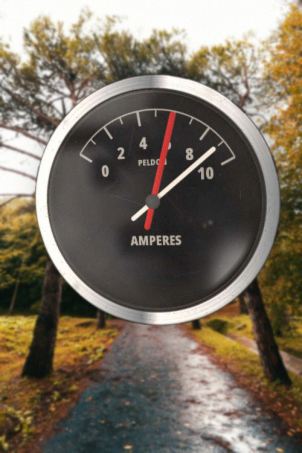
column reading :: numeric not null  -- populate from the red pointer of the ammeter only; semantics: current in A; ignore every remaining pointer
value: 6 A
